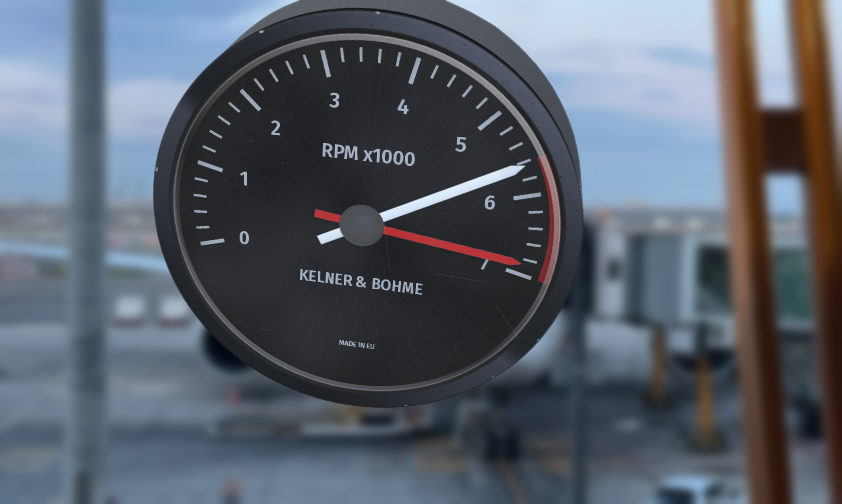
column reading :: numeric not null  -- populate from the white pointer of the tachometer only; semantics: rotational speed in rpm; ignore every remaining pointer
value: 5600 rpm
